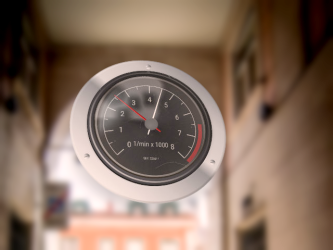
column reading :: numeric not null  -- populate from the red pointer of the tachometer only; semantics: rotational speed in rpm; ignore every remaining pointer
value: 2500 rpm
